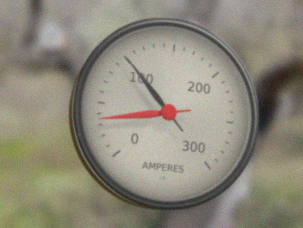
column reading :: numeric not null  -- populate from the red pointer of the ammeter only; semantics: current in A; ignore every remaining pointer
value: 35 A
